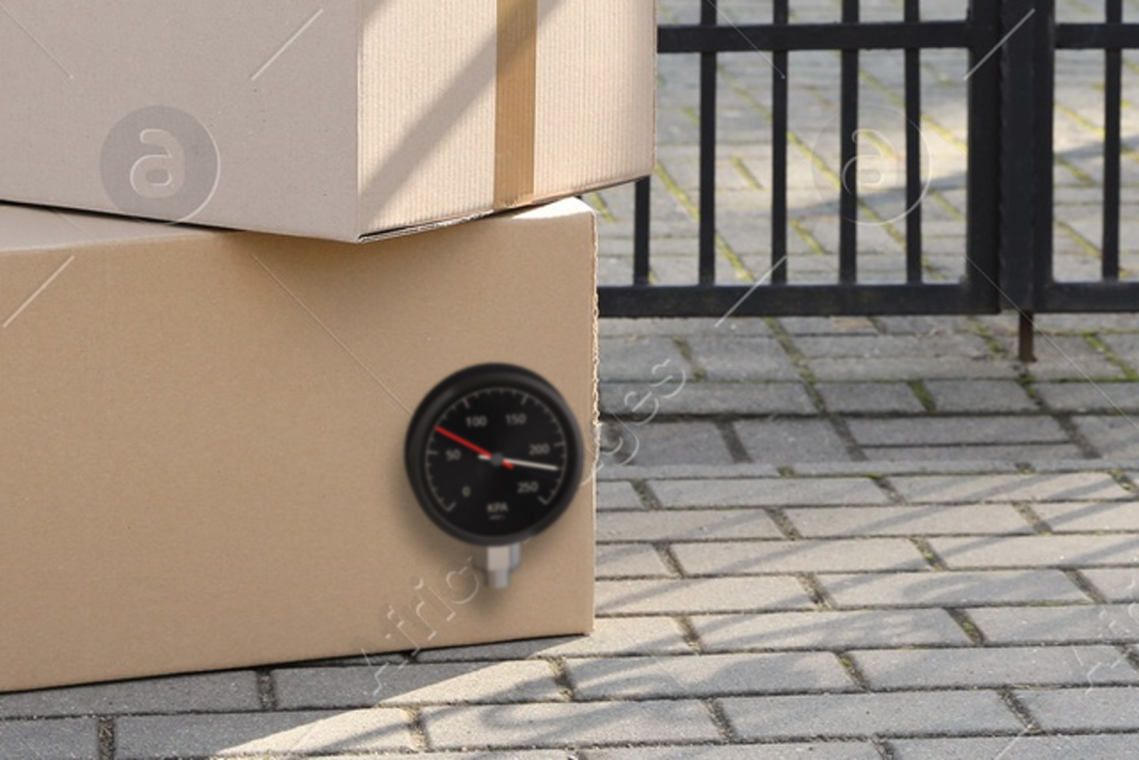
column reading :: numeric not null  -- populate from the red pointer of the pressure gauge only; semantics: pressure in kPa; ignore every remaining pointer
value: 70 kPa
